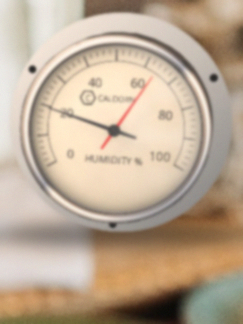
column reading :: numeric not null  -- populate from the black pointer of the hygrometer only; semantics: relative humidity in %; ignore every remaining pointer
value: 20 %
